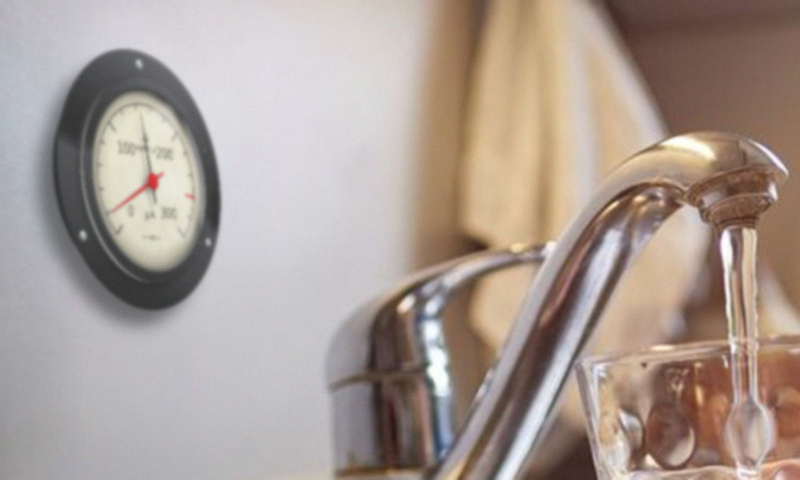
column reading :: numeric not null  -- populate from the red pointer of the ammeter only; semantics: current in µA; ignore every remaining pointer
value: 20 µA
